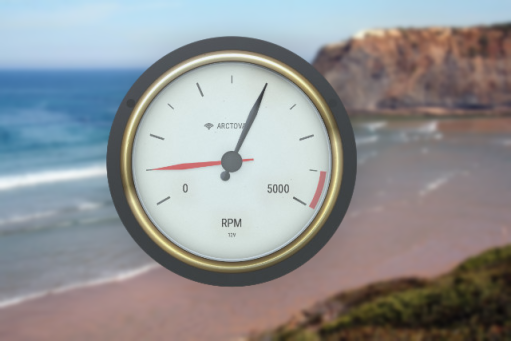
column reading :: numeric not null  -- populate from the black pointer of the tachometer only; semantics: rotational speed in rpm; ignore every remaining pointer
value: 3000 rpm
